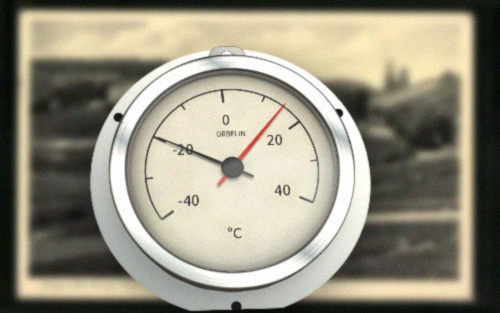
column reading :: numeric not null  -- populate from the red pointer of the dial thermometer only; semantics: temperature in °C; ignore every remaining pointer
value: 15 °C
